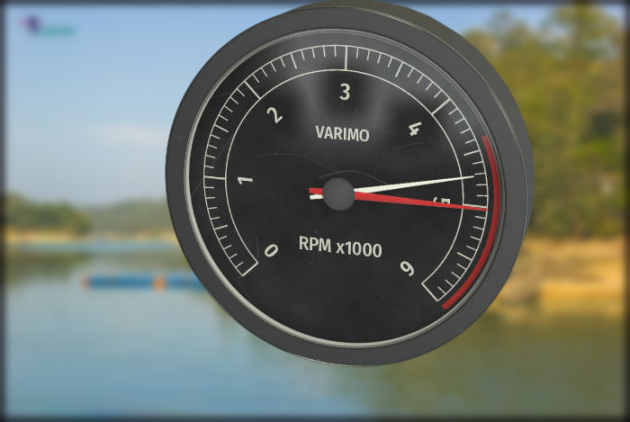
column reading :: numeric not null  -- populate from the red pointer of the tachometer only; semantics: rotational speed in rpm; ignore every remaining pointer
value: 5000 rpm
